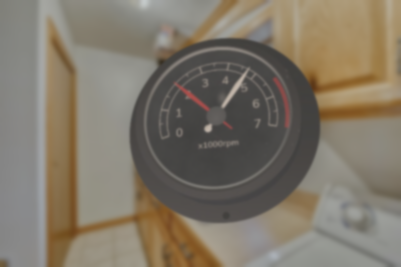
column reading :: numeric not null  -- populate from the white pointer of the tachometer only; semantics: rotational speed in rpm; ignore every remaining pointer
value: 4750 rpm
